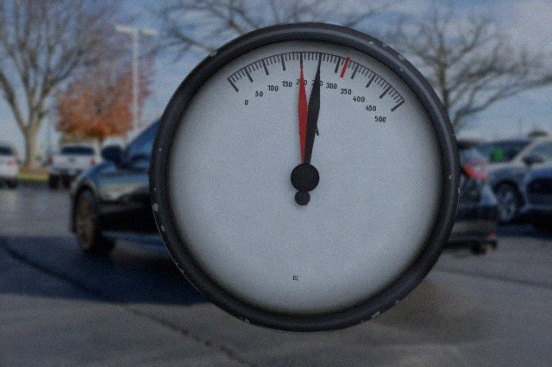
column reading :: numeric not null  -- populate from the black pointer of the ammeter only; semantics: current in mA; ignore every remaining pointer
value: 250 mA
